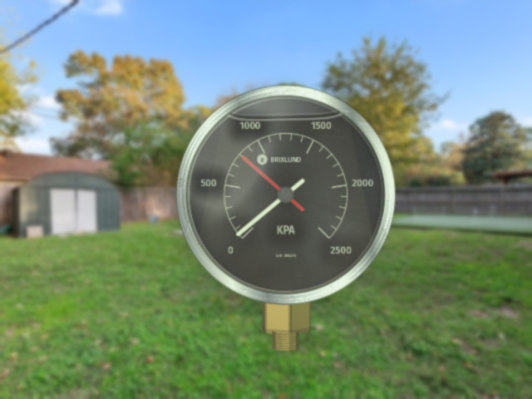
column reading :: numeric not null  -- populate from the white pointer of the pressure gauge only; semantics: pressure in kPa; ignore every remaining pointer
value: 50 kPa
